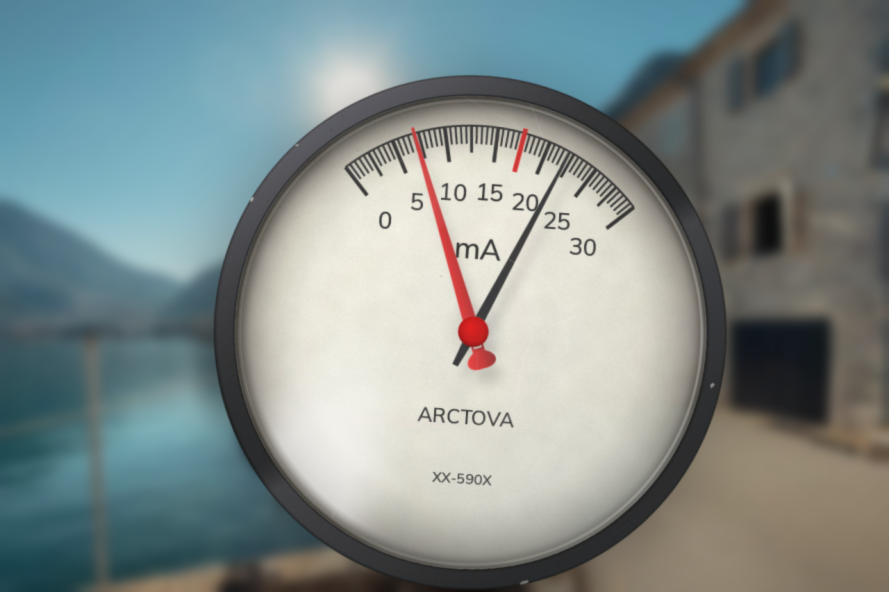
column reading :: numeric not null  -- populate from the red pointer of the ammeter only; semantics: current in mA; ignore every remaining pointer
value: 7 mA
